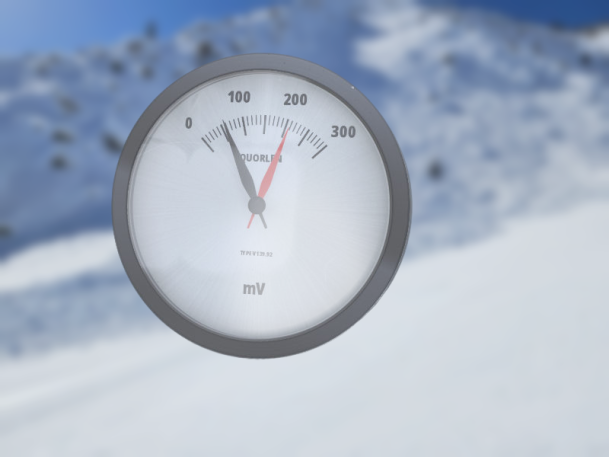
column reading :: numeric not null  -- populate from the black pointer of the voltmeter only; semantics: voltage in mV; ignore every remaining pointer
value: 60 mV
